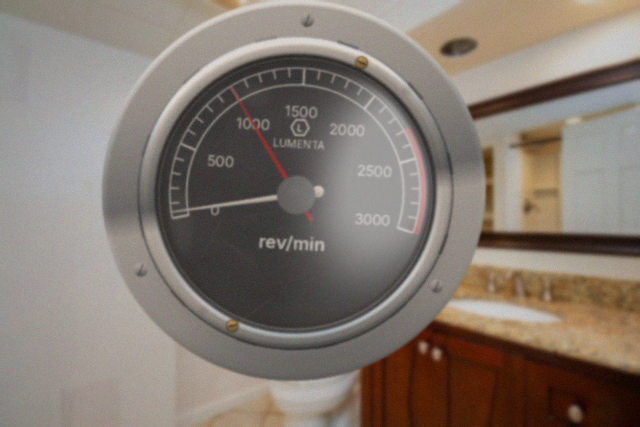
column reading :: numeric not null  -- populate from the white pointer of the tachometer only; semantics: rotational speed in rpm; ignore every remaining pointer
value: 50 rpm
